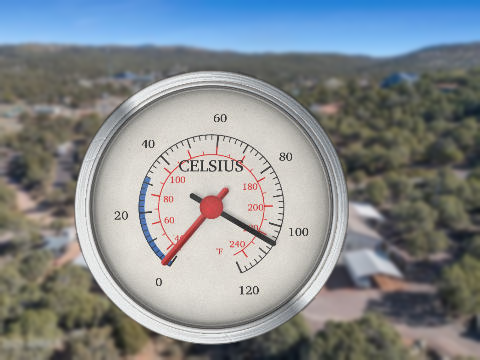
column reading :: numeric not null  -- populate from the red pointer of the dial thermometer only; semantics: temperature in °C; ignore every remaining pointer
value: 2 °C
